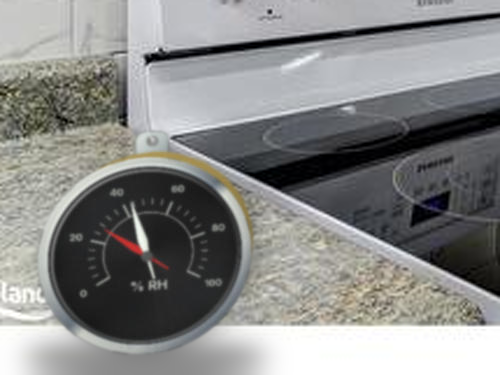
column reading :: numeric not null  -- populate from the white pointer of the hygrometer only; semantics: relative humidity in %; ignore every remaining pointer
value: 44 %
